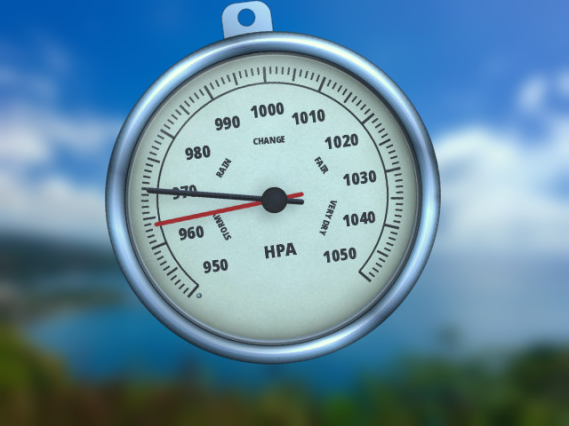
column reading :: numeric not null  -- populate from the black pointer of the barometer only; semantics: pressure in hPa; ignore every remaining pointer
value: 970 hPa
